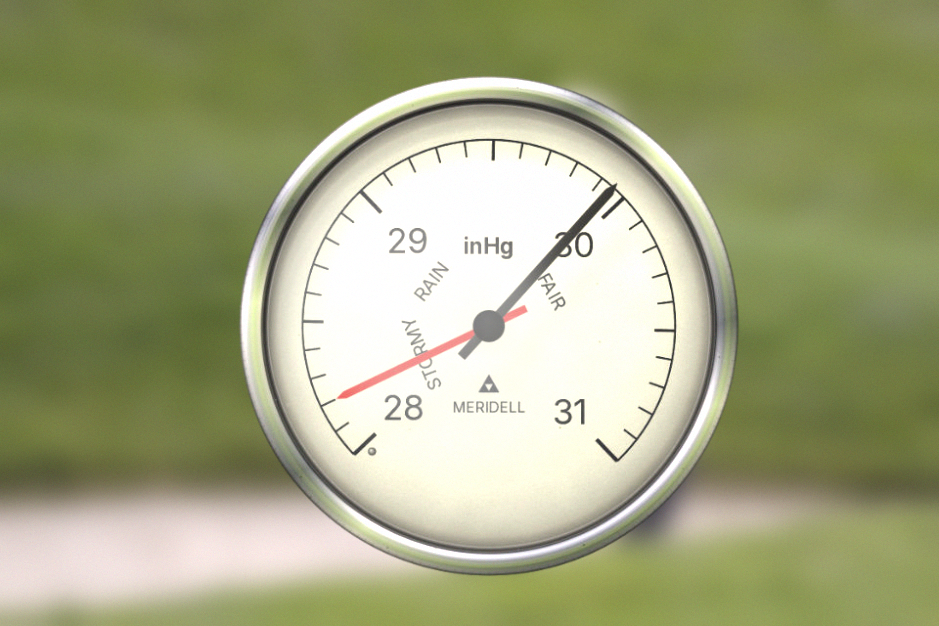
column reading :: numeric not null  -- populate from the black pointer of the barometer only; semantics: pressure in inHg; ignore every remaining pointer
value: 29.95 inHg
